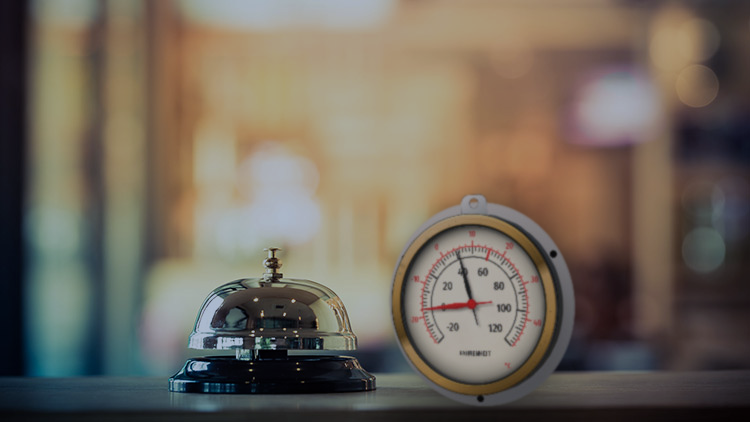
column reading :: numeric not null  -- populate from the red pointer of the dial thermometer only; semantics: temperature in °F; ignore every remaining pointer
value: 0 °F
